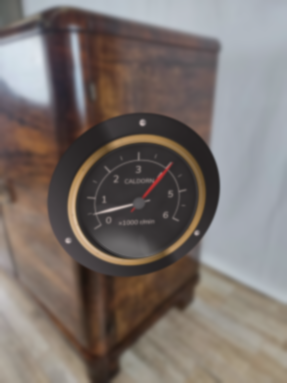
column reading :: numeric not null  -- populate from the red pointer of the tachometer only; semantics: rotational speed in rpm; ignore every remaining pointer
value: 4000 rpm
